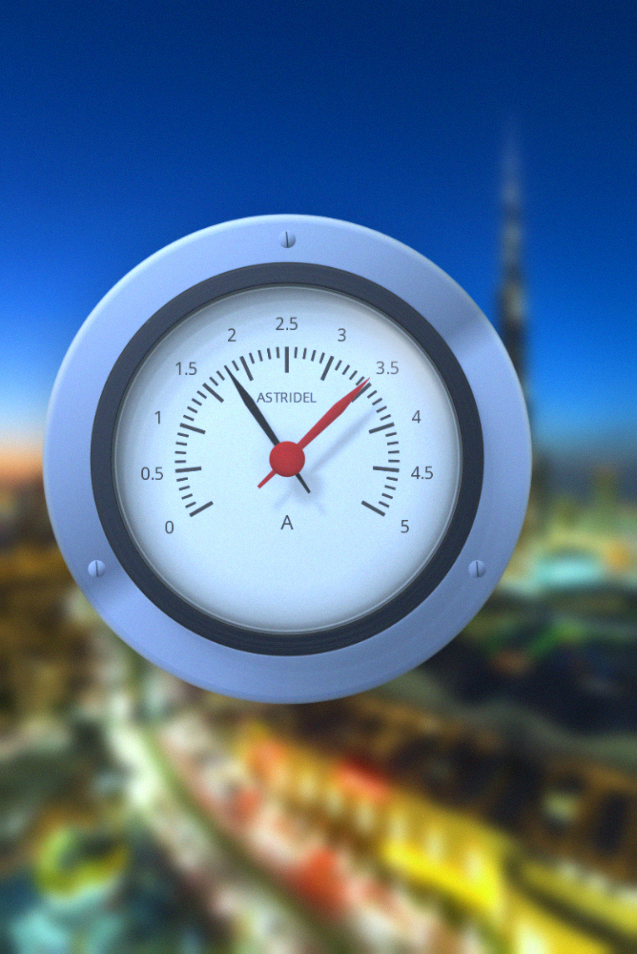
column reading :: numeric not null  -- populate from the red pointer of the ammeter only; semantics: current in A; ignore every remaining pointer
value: 3.45 A
